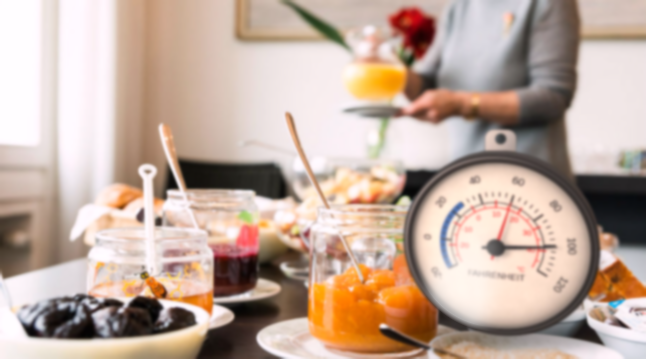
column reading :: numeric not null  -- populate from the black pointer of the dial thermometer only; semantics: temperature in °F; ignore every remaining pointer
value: 100 °F
